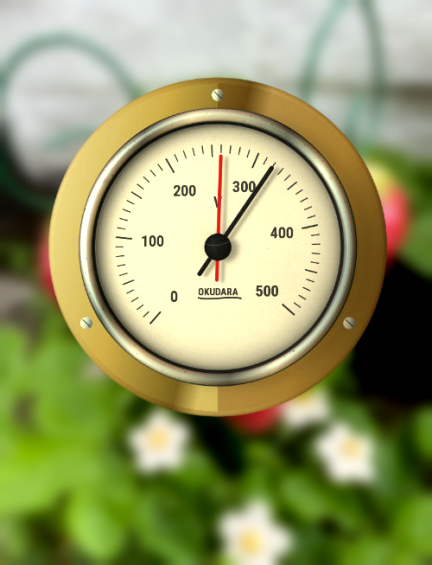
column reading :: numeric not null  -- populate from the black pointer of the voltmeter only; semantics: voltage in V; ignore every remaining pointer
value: 320 V
